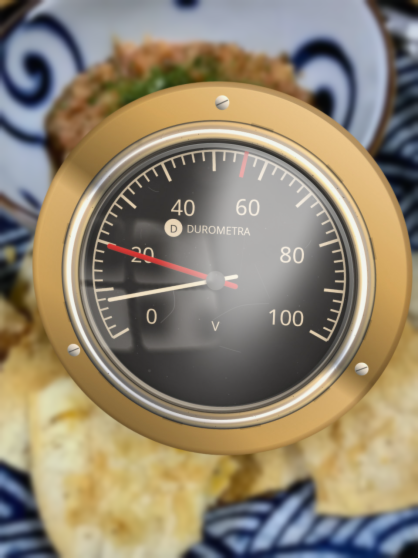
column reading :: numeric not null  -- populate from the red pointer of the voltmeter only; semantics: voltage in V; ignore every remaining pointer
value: 20 V
